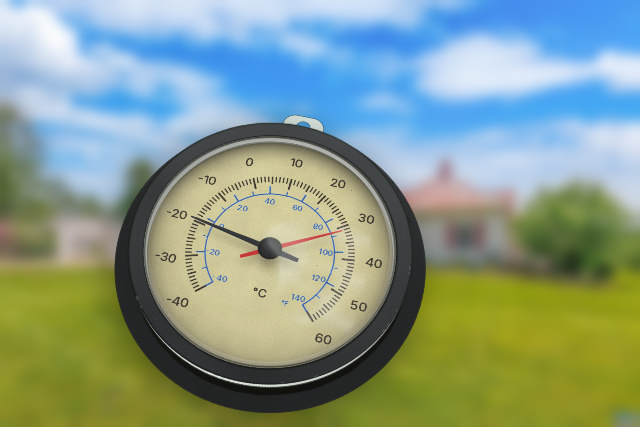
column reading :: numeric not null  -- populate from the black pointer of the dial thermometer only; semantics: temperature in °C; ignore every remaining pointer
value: -20 °C
